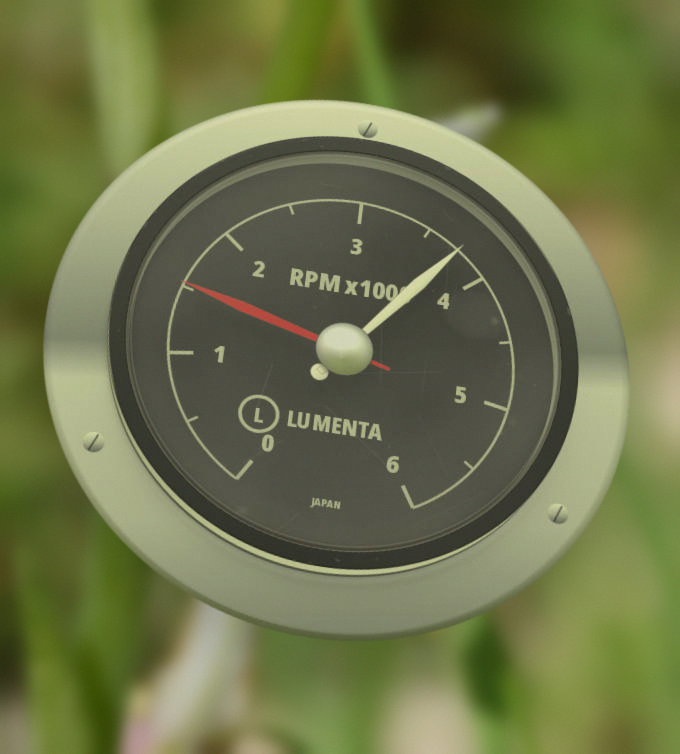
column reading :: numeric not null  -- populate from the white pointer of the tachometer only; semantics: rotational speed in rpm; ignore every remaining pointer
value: 3750 rpm
